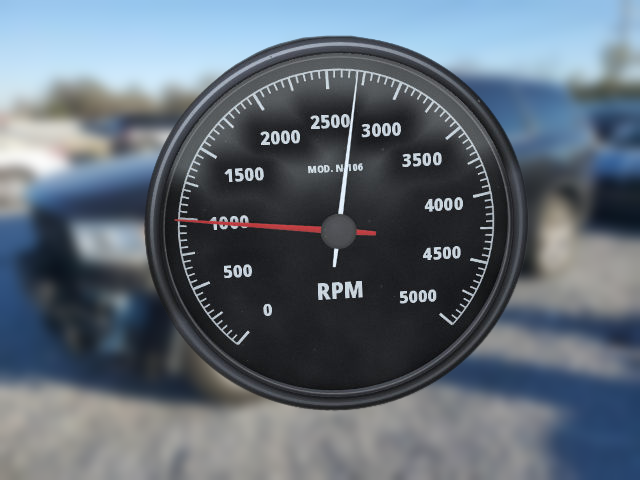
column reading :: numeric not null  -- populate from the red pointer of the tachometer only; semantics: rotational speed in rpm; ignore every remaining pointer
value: 1000 rpm
